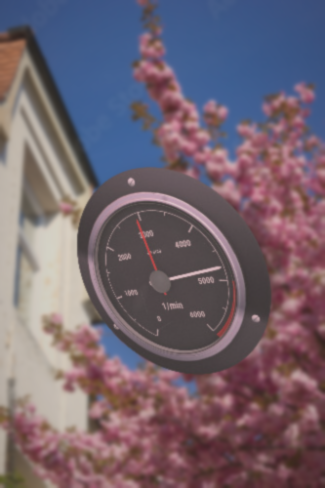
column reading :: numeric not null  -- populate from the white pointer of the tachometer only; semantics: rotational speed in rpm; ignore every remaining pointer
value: 4750 rpm
